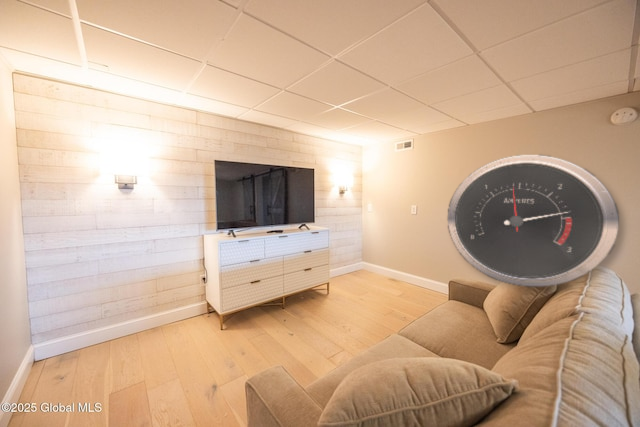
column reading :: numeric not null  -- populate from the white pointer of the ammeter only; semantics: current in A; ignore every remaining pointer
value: 2.4 A
